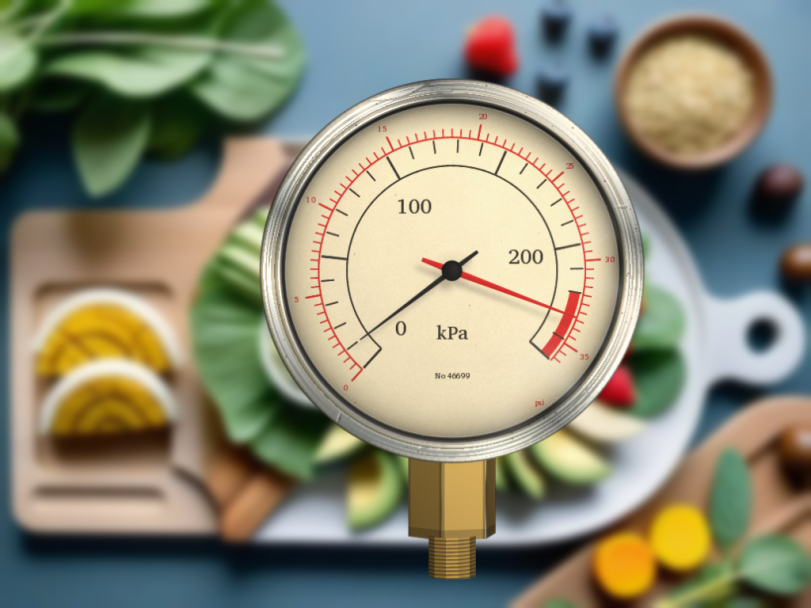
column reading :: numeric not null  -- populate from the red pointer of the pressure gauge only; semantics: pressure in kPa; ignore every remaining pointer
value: 230 kPa
